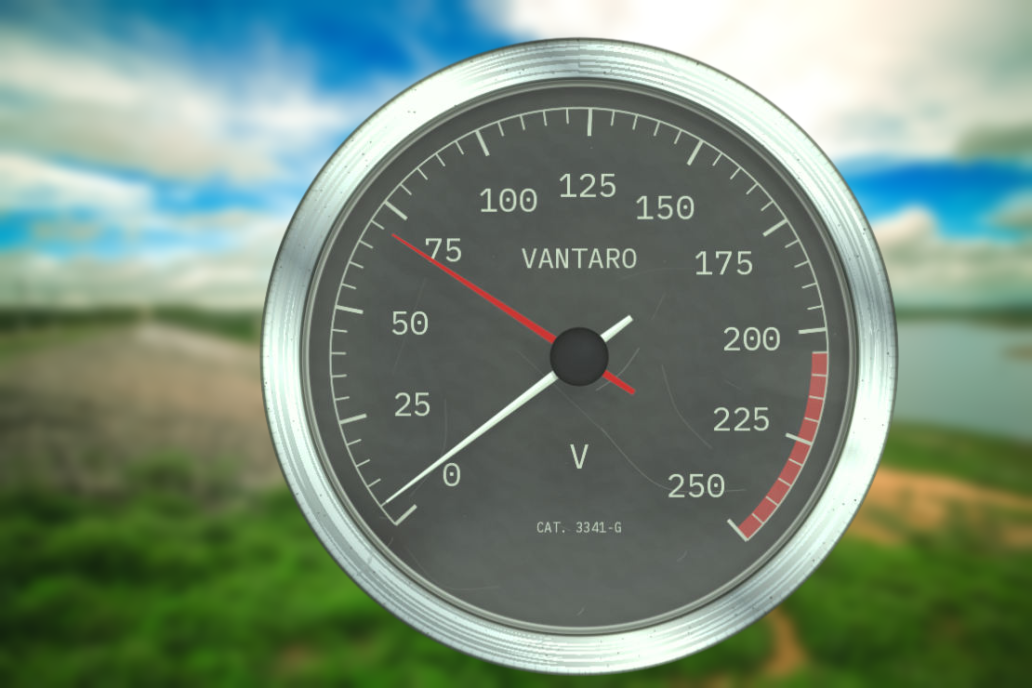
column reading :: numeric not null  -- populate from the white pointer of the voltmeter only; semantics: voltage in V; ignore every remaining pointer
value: 5 V
